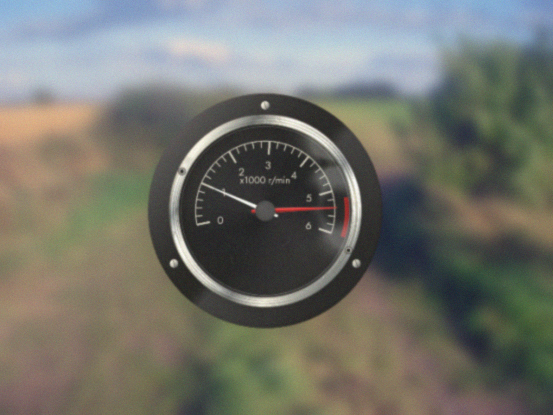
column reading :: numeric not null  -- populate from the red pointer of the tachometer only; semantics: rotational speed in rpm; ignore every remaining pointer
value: 5400 rpm
